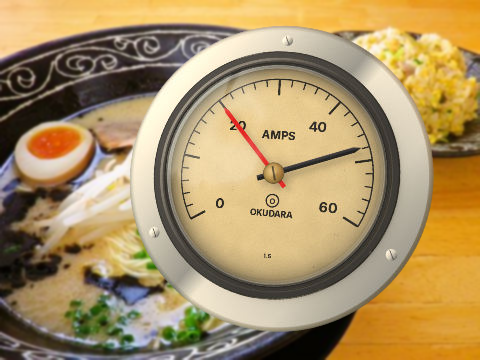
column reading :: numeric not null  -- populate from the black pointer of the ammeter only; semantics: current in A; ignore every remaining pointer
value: 48 A
